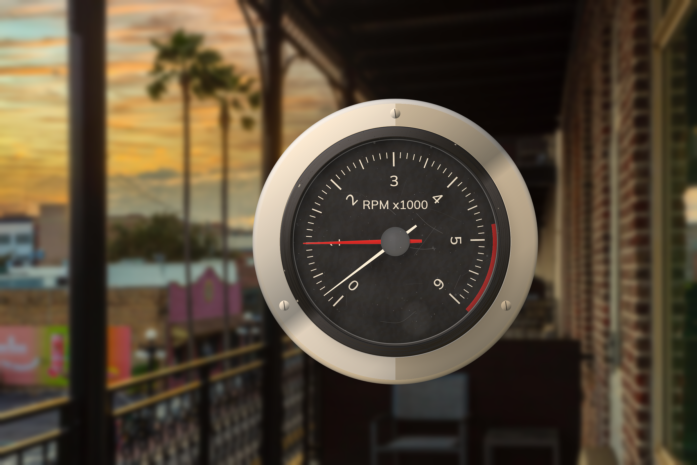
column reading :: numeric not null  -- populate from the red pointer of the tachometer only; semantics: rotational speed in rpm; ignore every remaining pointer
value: 1000 rpm
